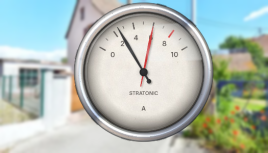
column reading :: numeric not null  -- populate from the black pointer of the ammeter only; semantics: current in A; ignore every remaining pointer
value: 2.5 A
